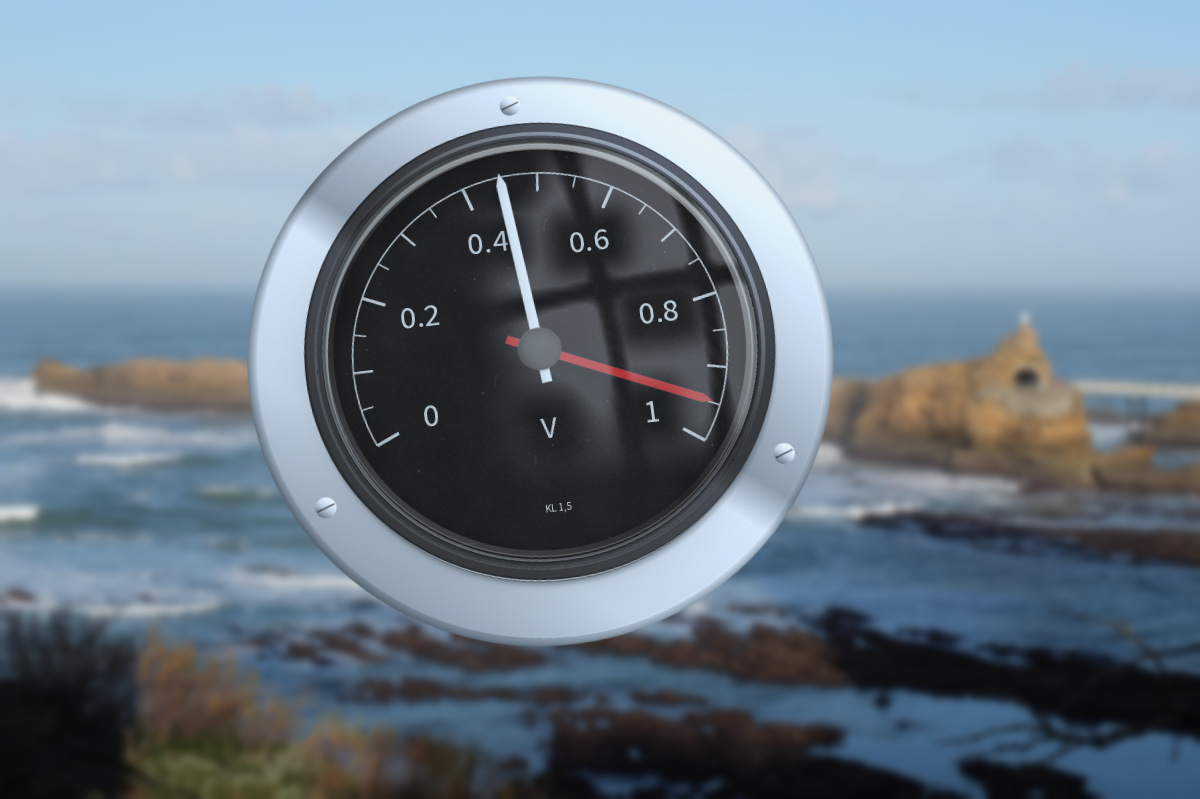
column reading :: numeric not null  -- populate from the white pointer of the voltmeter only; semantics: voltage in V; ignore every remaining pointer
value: 0.45 V
